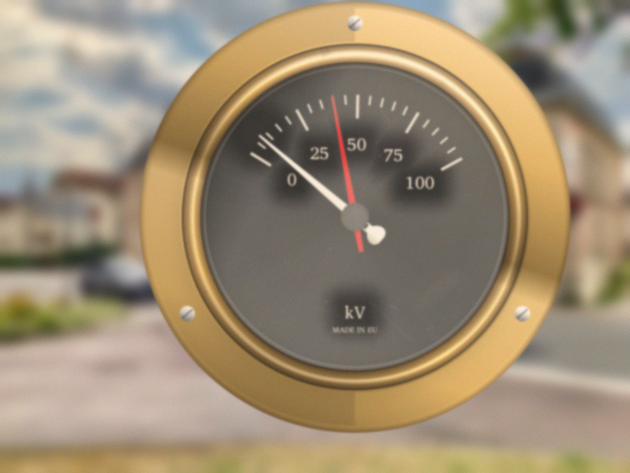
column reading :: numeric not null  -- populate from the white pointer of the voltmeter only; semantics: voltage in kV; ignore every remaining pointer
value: 7.5 kV
